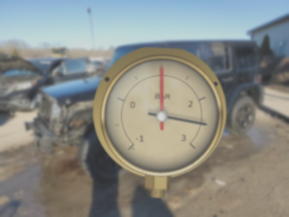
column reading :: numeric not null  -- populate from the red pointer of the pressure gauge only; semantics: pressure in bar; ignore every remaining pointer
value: 1 bar
